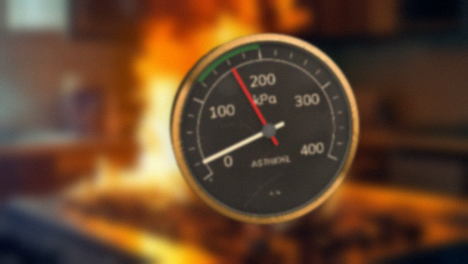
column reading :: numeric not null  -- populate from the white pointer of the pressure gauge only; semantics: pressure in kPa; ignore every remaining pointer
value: 20 kPa
